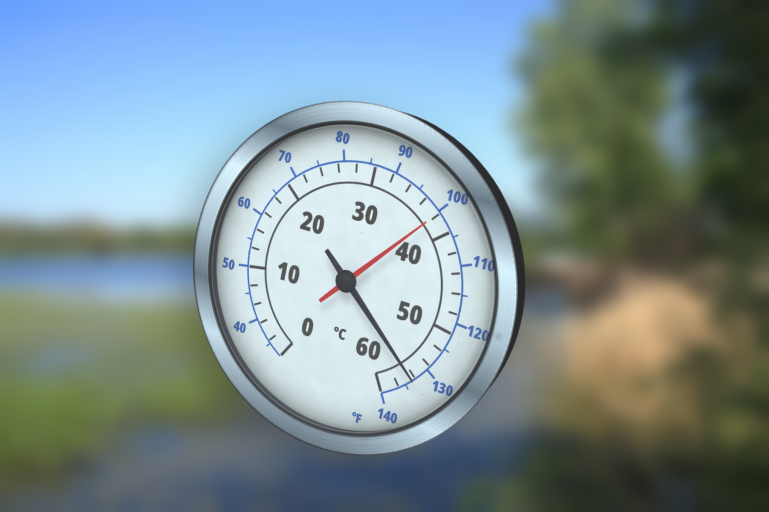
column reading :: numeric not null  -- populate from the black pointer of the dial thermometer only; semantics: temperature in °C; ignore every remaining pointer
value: 56 °C
